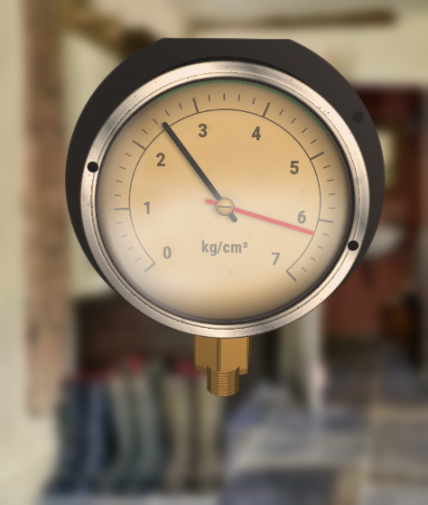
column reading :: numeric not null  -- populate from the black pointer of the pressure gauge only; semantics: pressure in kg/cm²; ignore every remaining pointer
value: 2.5 kg/cm²
